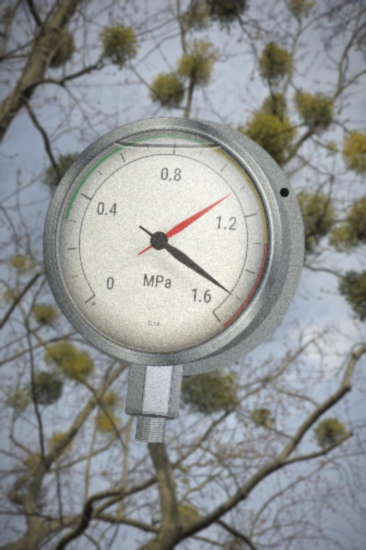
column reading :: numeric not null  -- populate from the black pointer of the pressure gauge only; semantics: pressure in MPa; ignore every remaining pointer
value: 1.5 MPa
